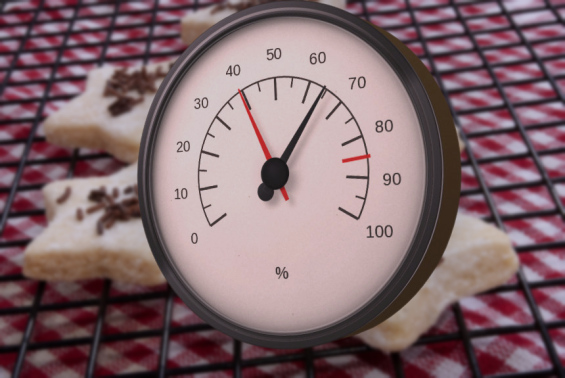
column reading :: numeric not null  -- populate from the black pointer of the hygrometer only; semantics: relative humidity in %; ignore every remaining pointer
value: 65 %
